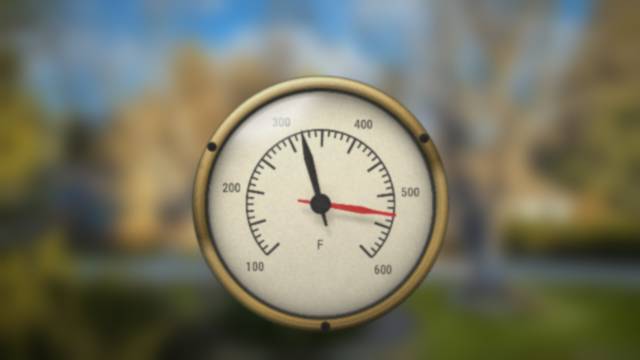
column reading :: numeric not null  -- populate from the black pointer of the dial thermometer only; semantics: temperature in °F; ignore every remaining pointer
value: 320 °F
